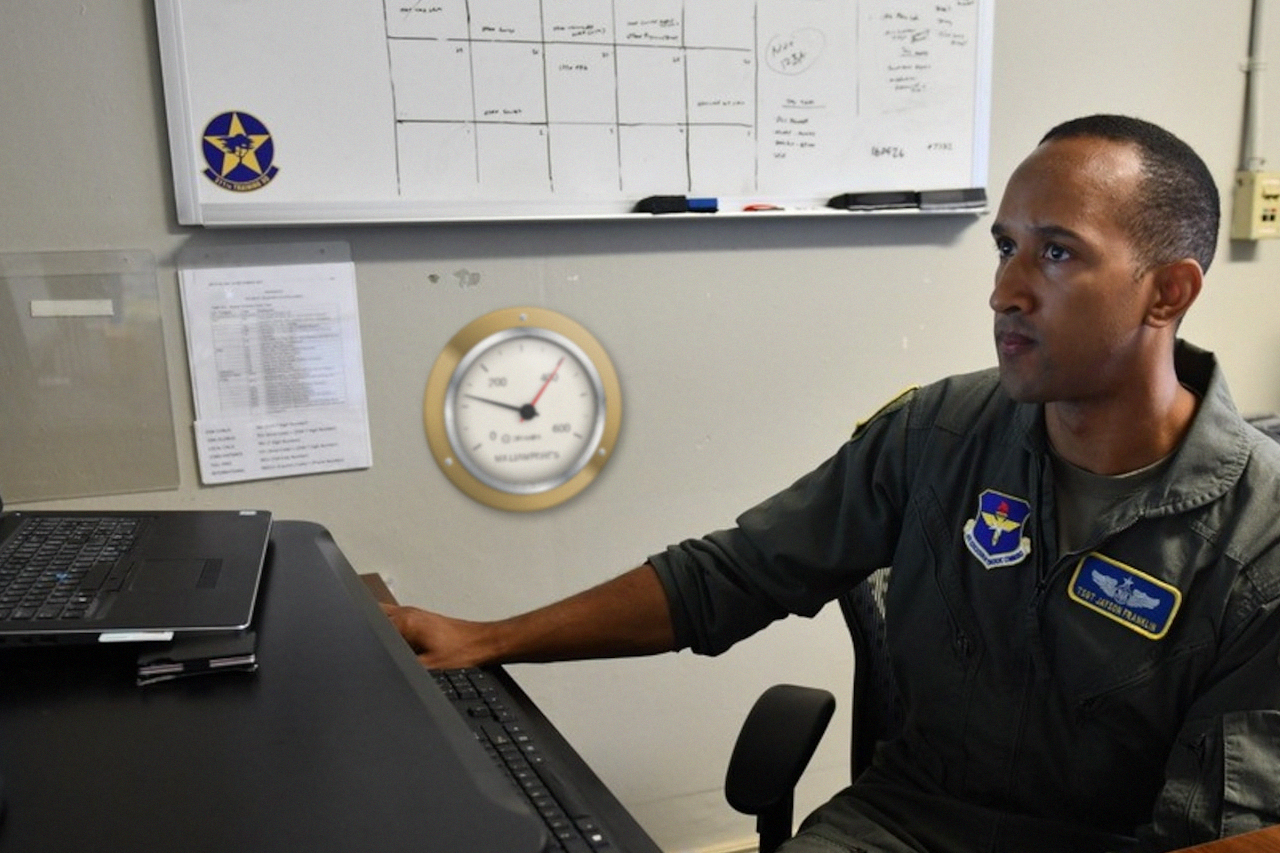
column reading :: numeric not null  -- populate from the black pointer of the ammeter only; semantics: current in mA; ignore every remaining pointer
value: 125 mA
